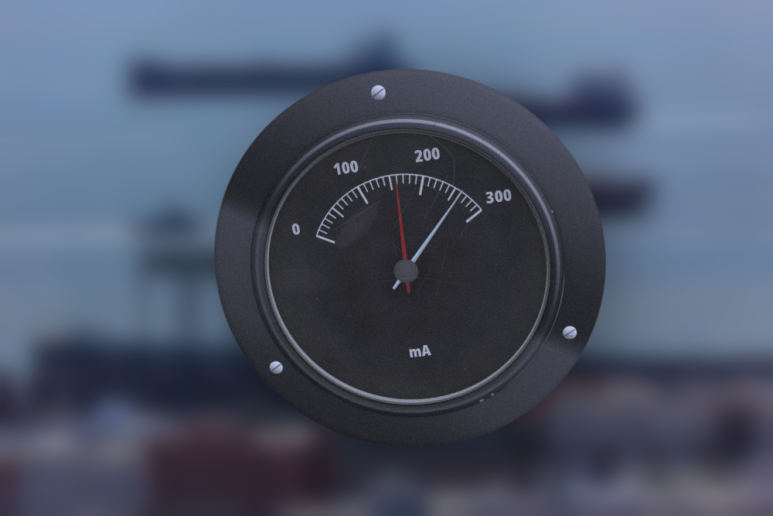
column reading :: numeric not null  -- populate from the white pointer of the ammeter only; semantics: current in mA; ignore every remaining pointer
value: 260 mA
